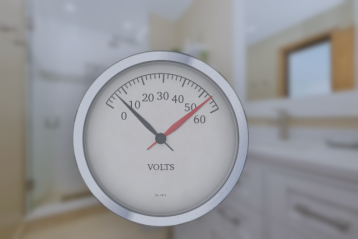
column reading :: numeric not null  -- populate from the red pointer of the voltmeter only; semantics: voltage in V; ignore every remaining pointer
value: 54 V
